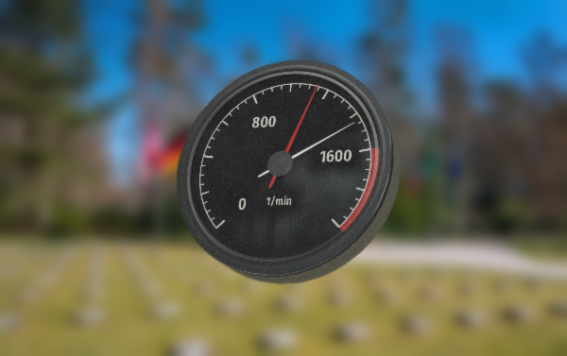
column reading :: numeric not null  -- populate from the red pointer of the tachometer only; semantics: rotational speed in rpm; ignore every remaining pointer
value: 1150 rpm
